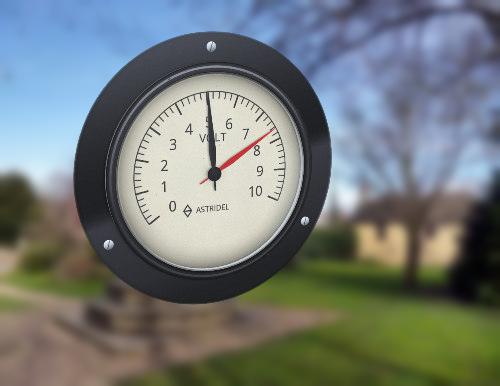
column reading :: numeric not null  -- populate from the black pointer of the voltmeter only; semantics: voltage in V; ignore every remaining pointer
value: 5 V
